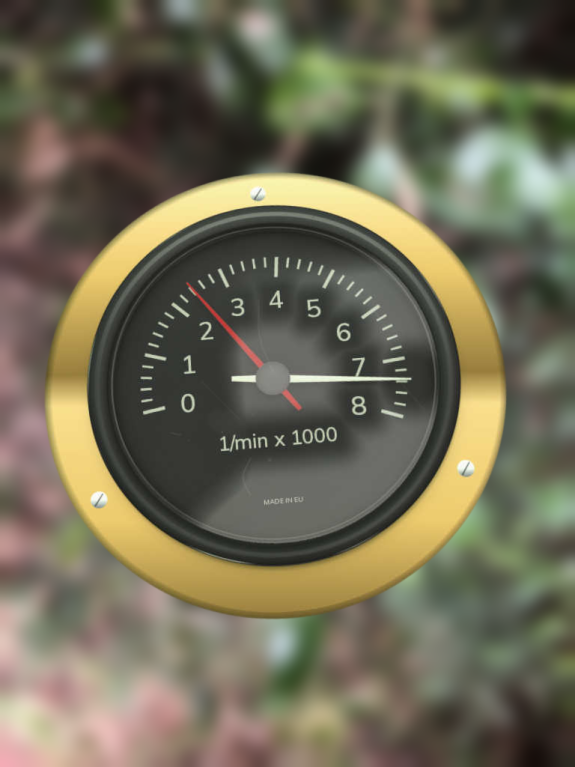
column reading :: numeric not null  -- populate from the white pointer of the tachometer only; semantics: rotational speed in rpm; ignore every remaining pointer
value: 7400 rpm
